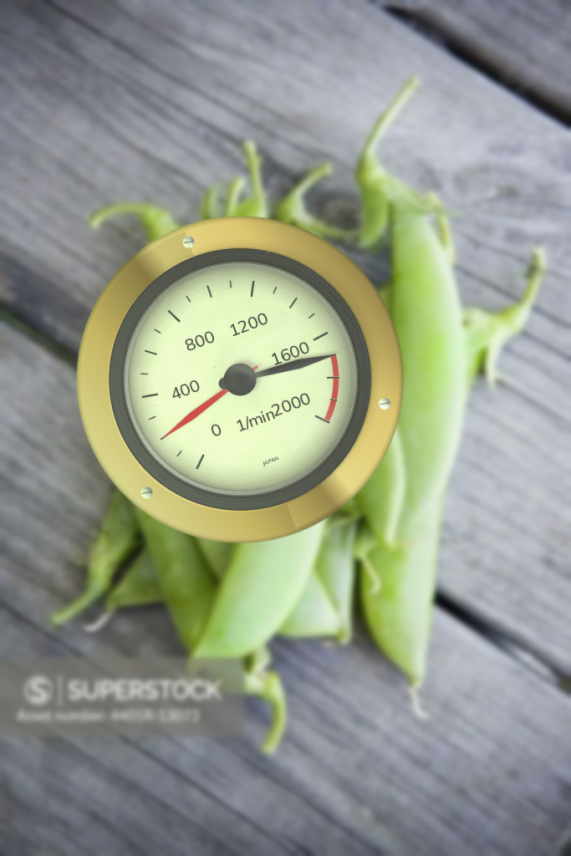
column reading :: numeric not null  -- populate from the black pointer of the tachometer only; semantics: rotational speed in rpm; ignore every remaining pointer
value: 1700 rpm
